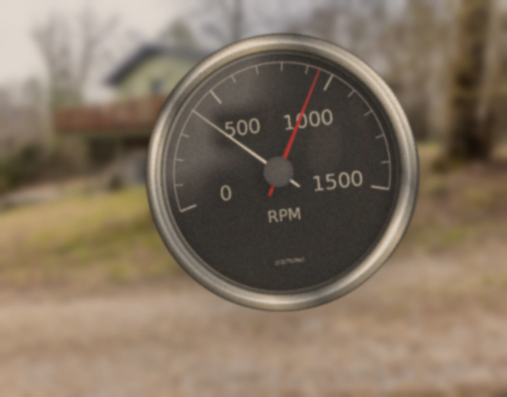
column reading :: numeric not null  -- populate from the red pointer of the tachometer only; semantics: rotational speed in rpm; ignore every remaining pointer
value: 950 rpm
